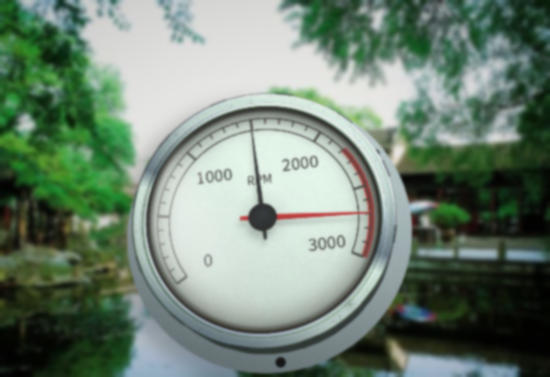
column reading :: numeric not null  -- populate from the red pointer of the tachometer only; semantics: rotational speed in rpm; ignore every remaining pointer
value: 2700 rpm
